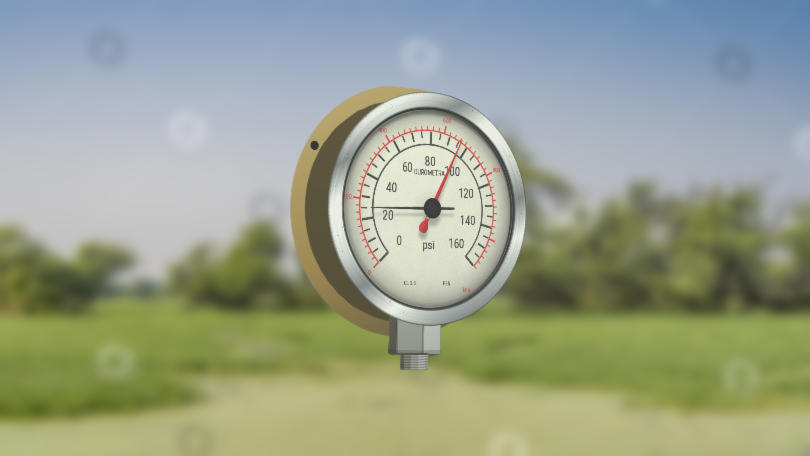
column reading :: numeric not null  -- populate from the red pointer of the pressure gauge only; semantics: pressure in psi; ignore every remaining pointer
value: 95 psi
